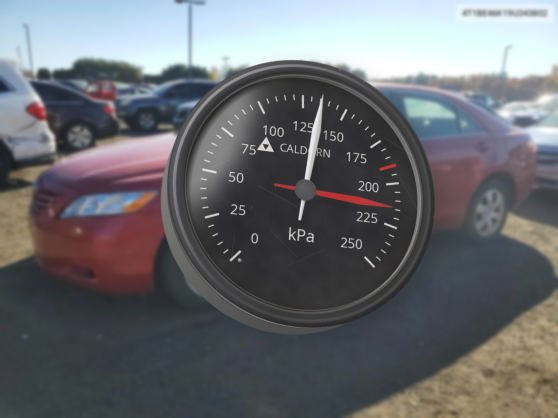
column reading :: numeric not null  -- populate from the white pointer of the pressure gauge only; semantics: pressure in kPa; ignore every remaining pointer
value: 135 kPa
